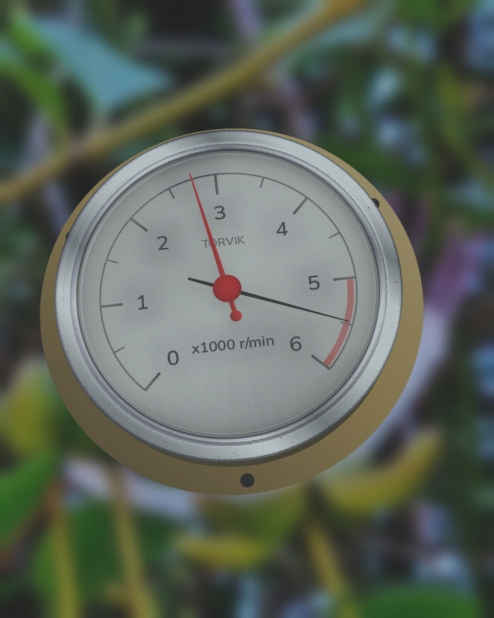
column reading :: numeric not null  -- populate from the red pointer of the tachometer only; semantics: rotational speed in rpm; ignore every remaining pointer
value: 2750 rpm
